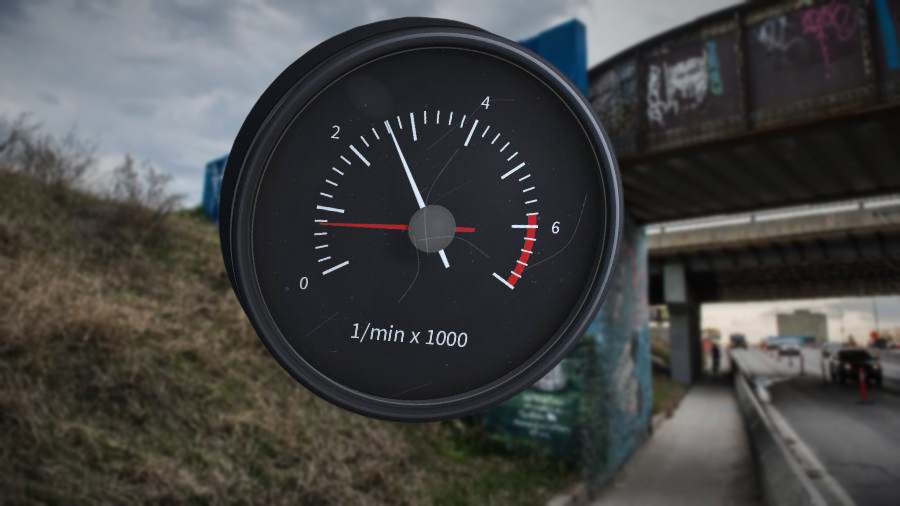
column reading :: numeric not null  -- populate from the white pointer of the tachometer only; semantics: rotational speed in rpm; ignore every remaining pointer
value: 2600 rpm
